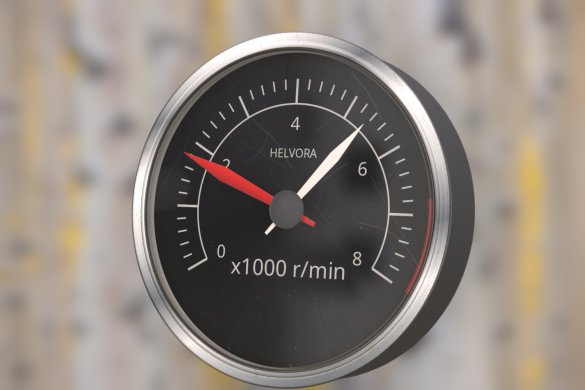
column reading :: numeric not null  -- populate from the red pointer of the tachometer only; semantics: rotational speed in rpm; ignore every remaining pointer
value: 1800 rpm
